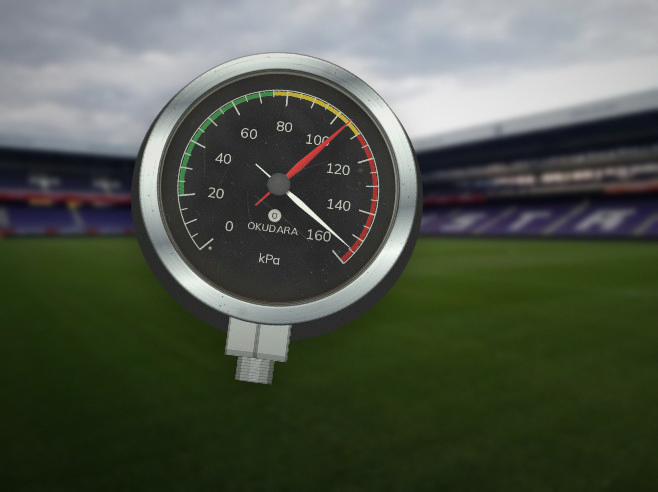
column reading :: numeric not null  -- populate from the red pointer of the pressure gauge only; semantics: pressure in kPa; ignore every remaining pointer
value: 105 kPa
